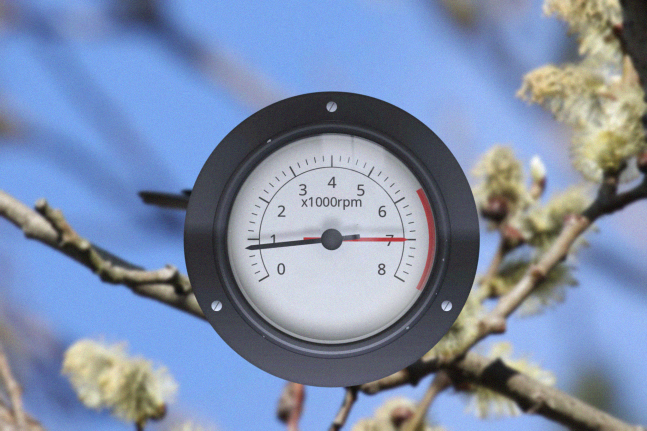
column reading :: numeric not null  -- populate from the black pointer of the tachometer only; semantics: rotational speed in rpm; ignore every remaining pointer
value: 800 rpm
